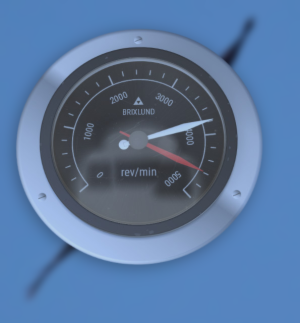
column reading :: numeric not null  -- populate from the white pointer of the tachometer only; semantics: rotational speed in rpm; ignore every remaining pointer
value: 3800 rpm
